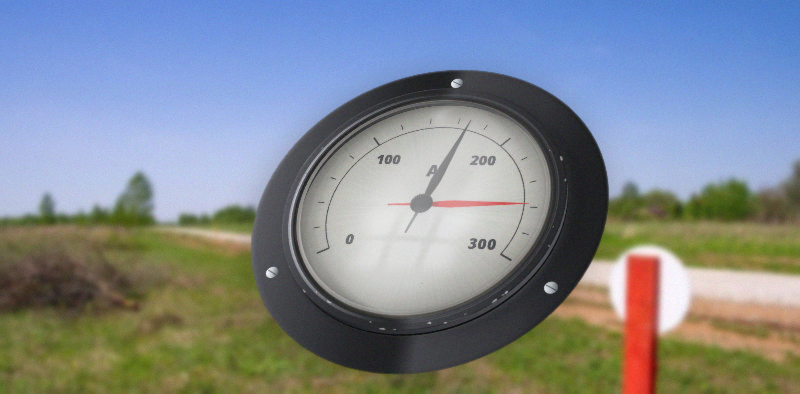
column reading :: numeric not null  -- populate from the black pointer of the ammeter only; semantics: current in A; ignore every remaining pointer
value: 170 A
